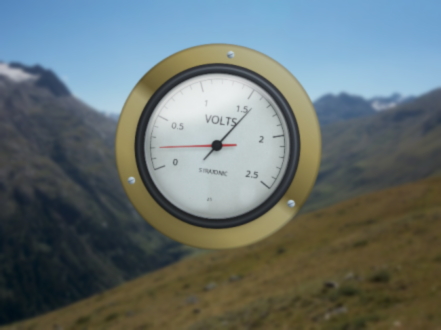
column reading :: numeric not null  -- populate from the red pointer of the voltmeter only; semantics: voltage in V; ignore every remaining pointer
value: 0.2 V
